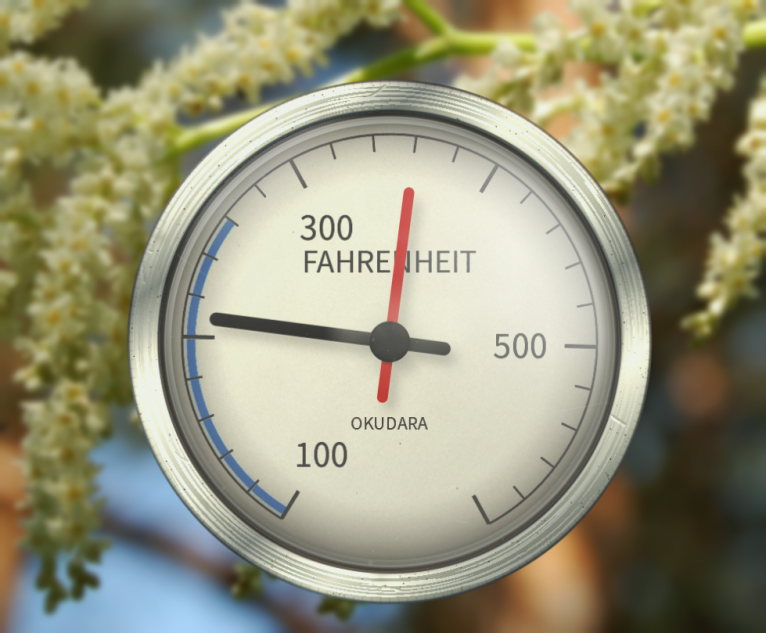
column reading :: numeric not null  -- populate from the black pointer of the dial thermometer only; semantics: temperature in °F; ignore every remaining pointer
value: 210 °F
